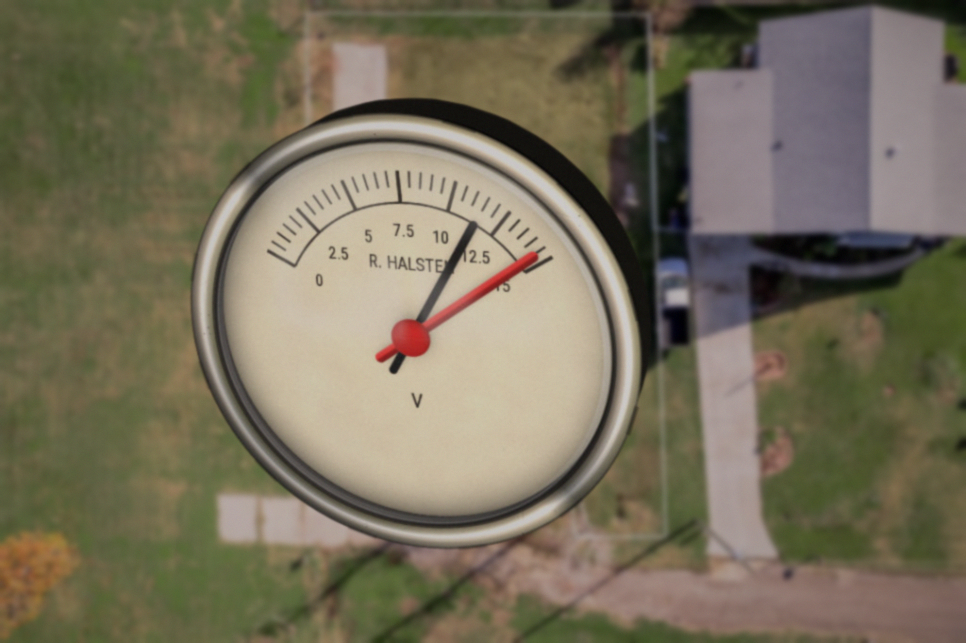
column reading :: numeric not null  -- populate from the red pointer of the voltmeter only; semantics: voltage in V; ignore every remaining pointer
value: 14.5 V
